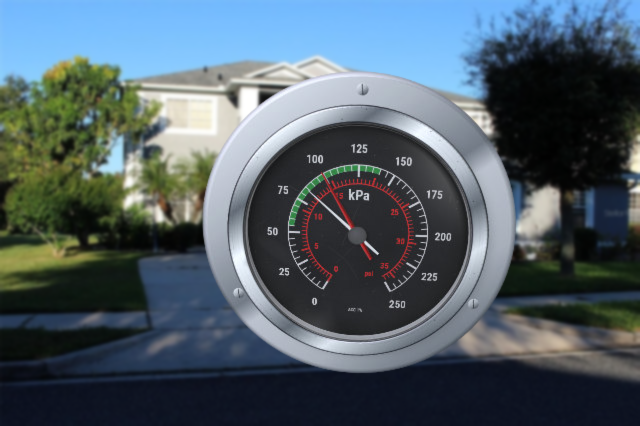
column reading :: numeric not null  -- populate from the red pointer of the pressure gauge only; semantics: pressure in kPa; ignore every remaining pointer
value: 100 kPa
